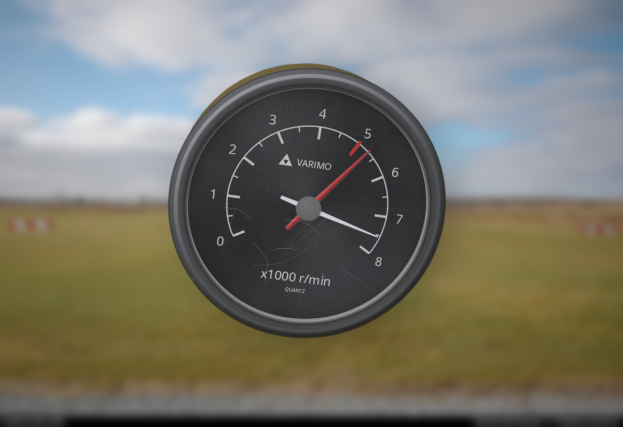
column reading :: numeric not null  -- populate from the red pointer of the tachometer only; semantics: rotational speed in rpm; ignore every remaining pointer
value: 5250 rpm
